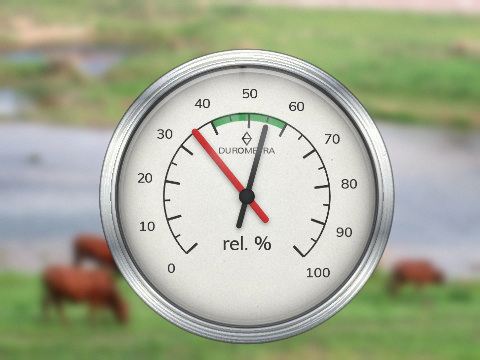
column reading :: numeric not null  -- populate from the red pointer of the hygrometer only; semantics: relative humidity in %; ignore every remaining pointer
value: 35 %
